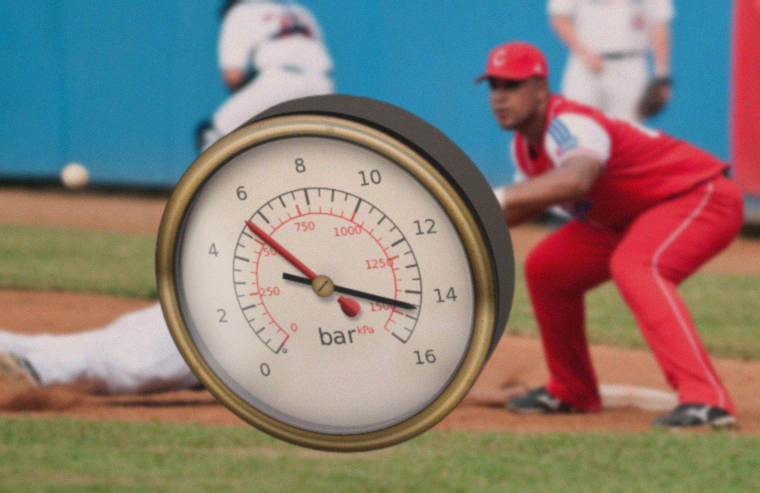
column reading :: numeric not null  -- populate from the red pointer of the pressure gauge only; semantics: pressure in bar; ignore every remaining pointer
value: 5.5 bar
